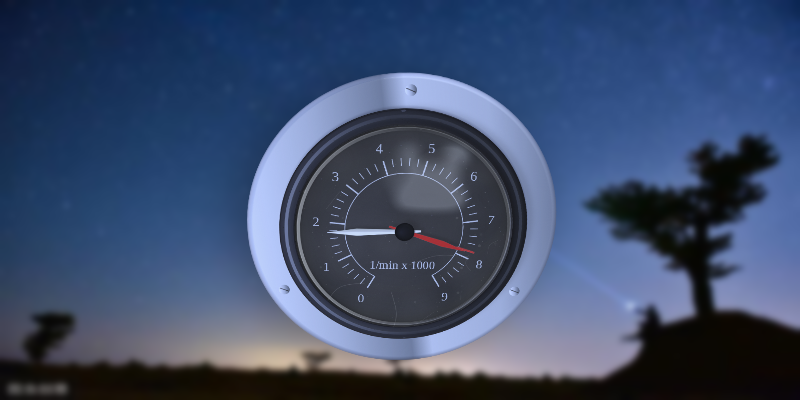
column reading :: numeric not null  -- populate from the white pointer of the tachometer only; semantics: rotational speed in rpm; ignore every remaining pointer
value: 1800 rpm
